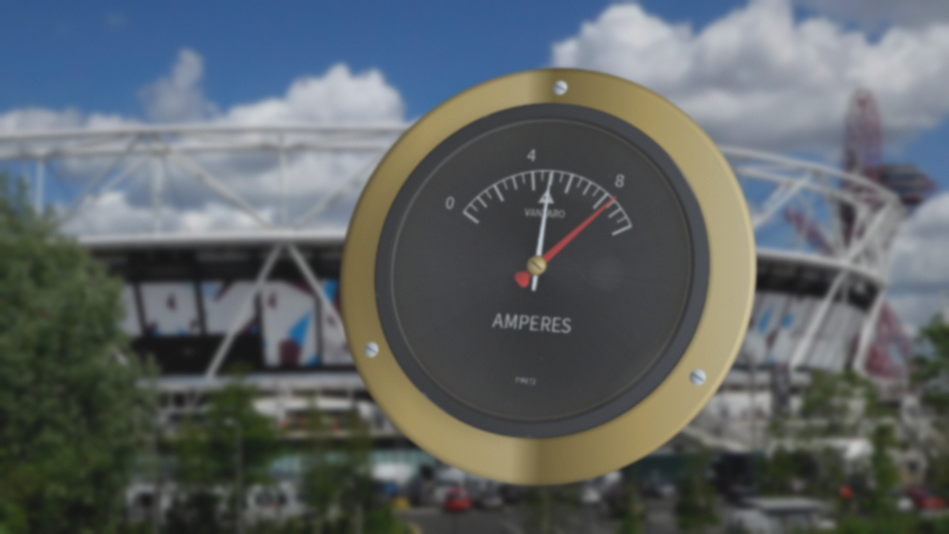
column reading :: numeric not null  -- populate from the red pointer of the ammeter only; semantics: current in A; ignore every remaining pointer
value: 8.5 A
